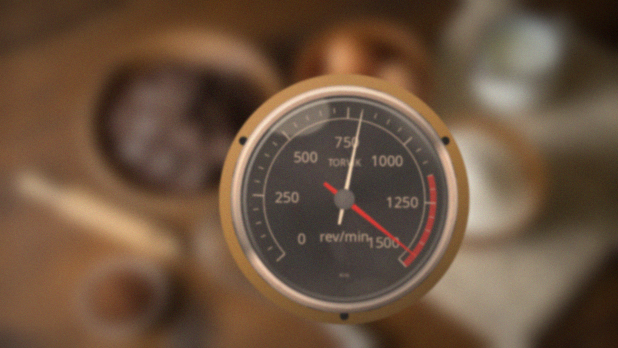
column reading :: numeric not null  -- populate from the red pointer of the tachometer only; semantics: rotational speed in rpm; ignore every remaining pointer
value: 1450 rpm
